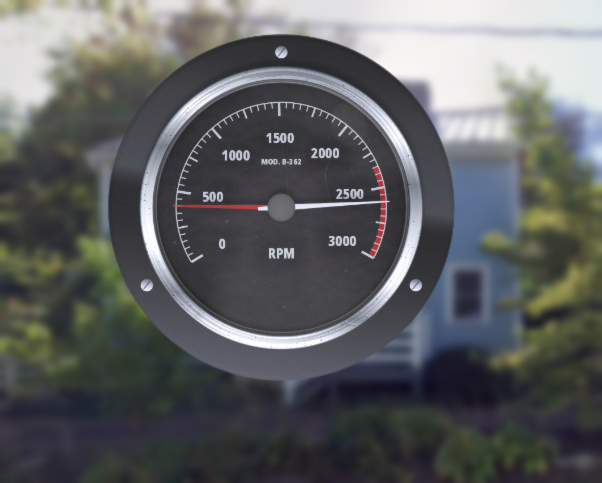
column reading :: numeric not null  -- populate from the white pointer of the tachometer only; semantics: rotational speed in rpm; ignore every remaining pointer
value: 2600 rpm
